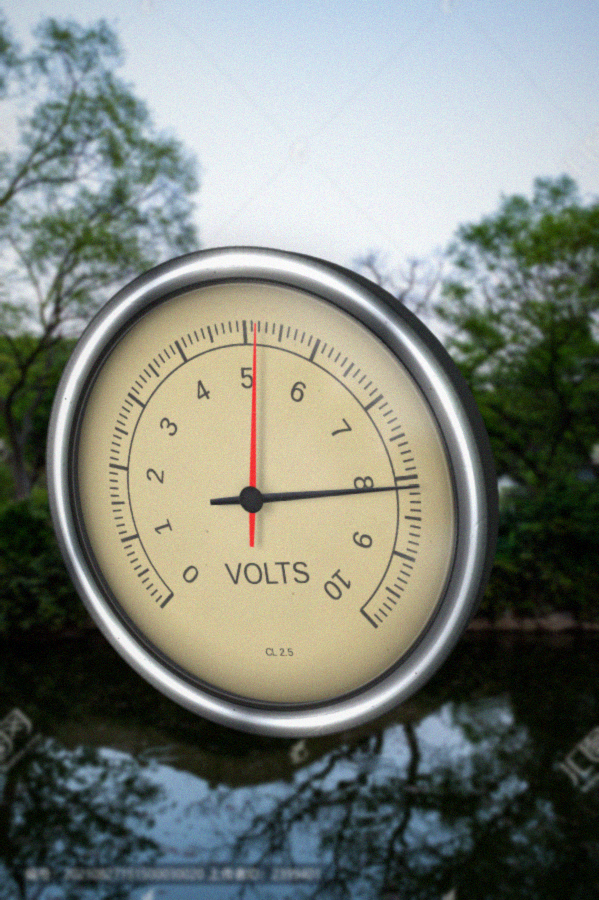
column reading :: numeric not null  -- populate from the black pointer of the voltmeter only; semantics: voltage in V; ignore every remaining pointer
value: 8.1 V
